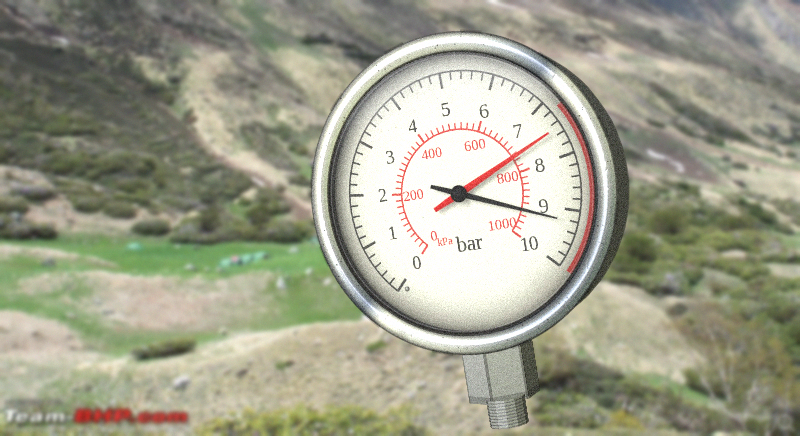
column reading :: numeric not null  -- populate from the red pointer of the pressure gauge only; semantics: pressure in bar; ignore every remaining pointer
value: 7.5 bar
